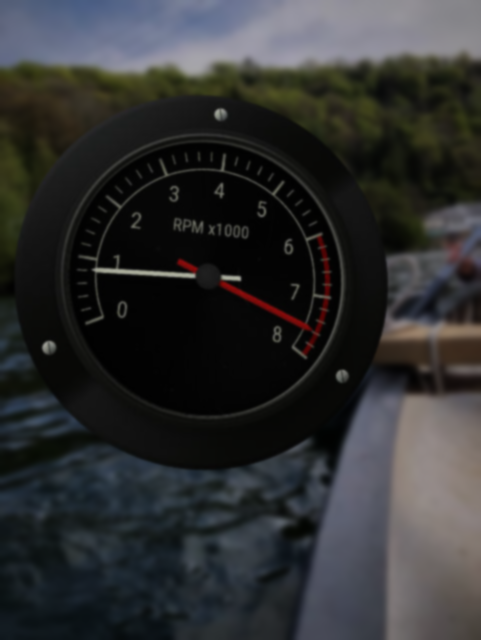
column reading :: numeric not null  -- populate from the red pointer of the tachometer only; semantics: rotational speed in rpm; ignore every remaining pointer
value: 7600 rpm
